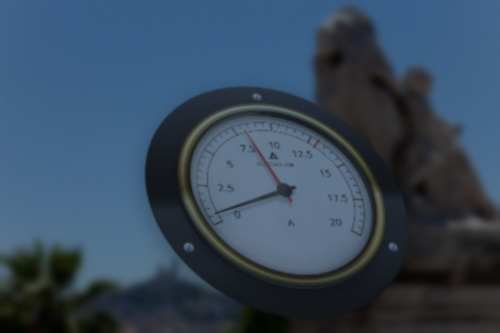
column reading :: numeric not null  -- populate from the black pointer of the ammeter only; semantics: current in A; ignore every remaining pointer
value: 0.5 A
